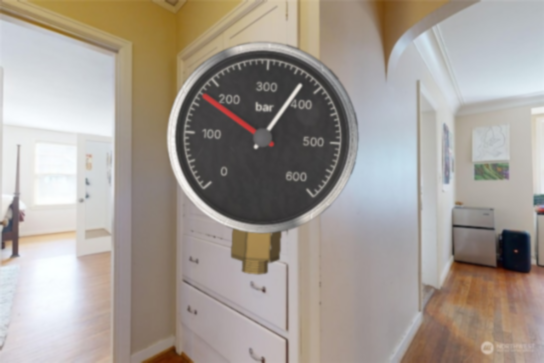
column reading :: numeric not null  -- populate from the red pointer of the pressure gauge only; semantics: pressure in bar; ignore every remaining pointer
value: 170 bar
